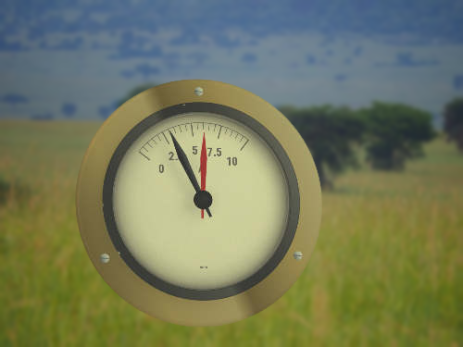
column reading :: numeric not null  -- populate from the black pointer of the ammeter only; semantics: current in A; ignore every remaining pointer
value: 3 A
